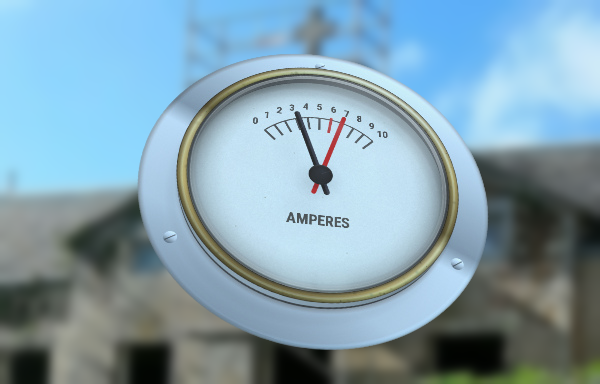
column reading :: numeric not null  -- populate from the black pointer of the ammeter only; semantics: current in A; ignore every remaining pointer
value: 3 A
